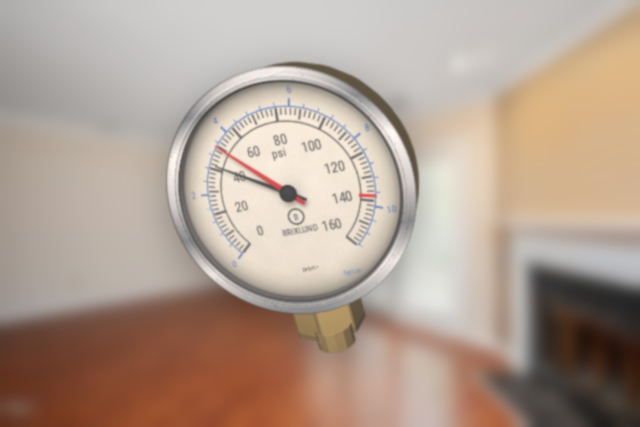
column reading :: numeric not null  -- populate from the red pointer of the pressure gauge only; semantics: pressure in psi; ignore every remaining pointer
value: 50 psi
